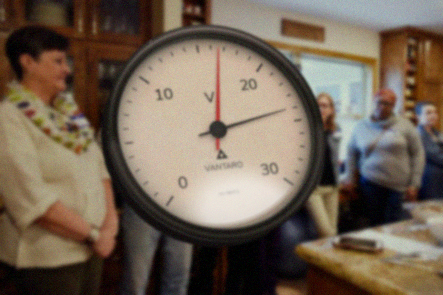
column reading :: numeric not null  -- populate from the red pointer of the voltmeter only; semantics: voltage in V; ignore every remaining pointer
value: 16.5 V
